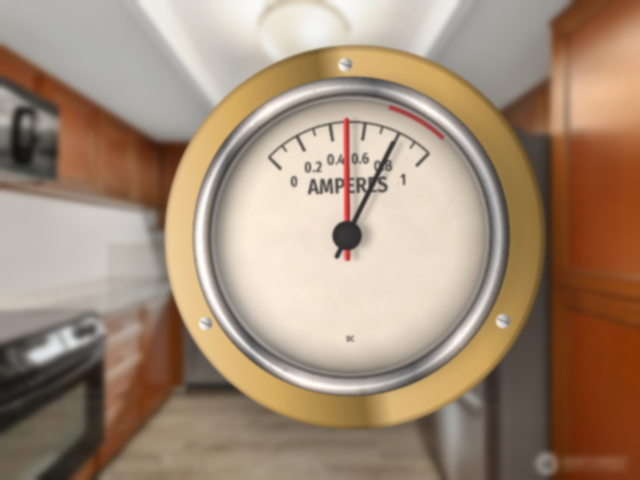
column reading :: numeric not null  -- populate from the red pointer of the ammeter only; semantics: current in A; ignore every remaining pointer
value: 0.5 A
